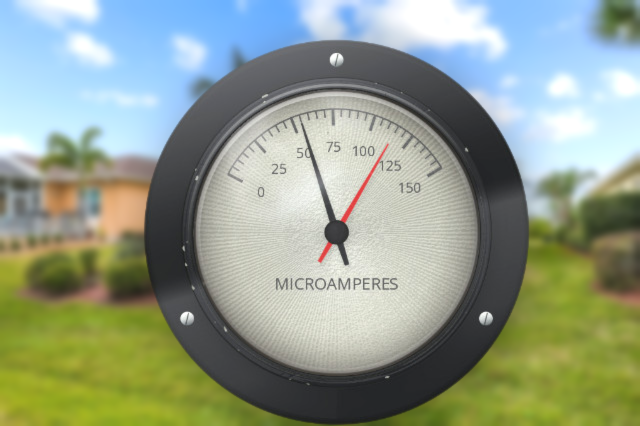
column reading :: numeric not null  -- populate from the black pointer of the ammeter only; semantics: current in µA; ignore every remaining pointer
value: 55 µA
